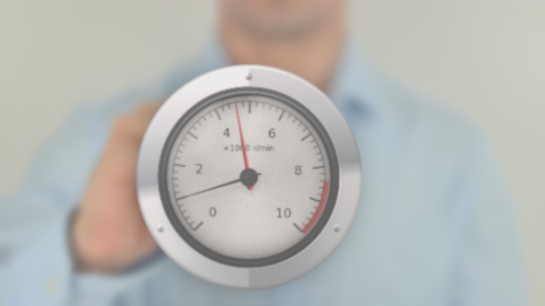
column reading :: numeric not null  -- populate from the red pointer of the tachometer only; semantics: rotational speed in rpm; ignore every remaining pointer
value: 4600 rpm
